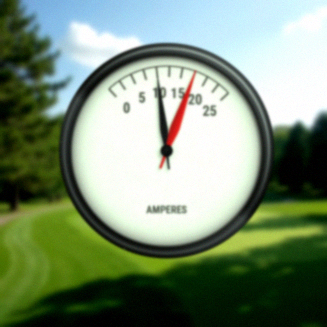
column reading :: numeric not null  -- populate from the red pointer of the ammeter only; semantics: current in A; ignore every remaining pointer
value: 17.5 A
